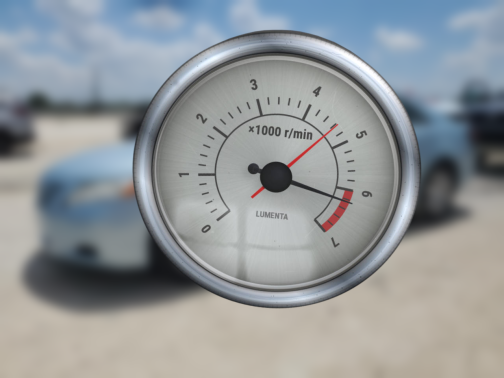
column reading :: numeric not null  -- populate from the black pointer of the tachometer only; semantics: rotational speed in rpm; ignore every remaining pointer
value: 6200 rpm
